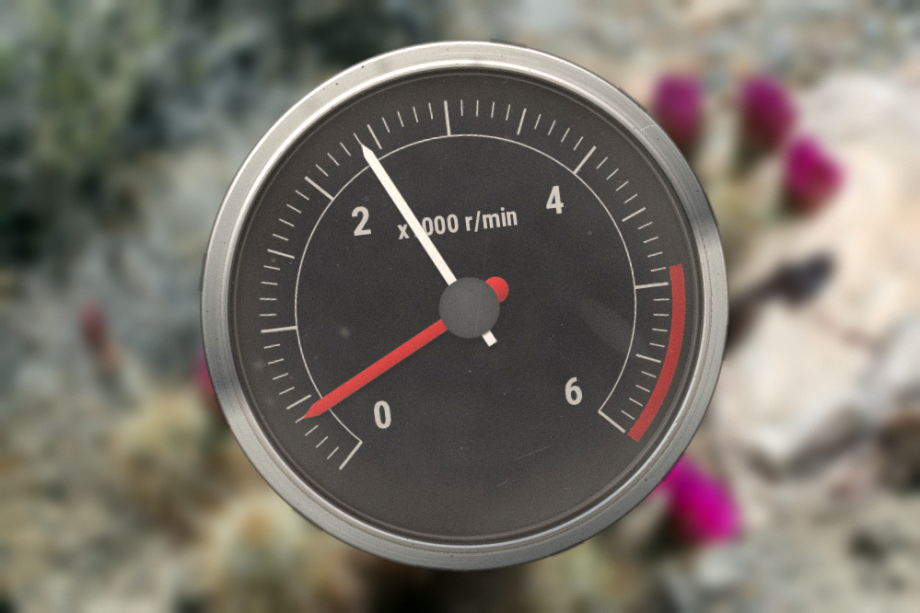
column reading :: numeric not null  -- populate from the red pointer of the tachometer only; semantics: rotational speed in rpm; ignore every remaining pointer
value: 400 rpm
